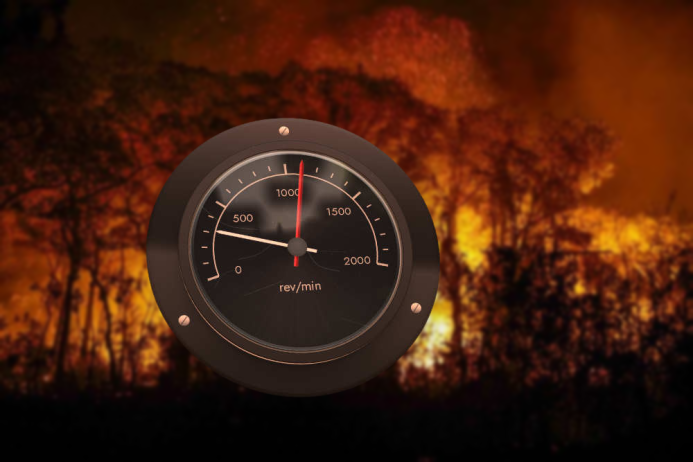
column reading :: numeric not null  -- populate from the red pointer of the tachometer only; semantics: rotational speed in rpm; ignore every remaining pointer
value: 1100 rpm
